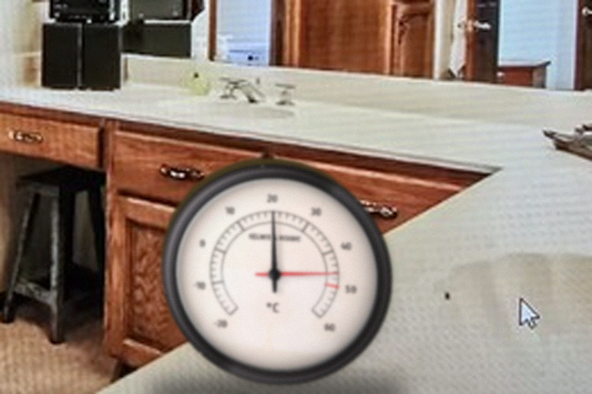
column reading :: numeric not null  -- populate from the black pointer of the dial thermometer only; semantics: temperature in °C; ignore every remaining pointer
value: 20 °C
